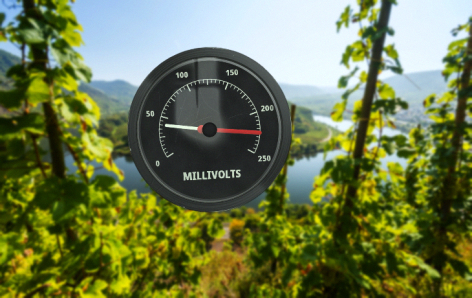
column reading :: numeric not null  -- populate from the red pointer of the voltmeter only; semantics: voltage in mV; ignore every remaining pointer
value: 225 mV
